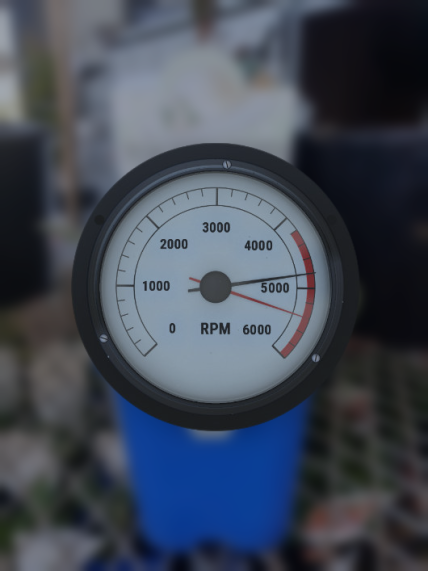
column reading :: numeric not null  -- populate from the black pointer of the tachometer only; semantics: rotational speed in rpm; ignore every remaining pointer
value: 4800 rpm
